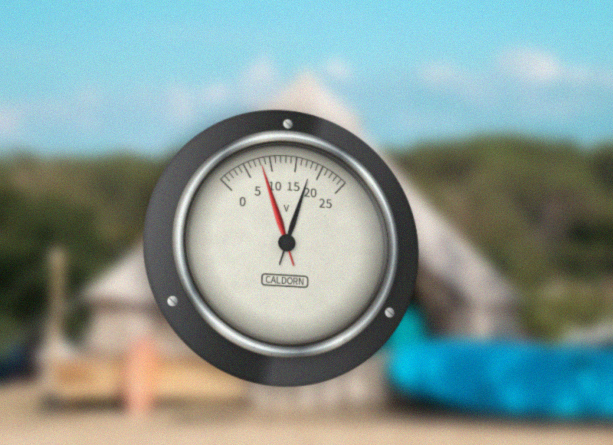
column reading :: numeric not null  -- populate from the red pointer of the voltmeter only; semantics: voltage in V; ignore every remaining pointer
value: 8 V
